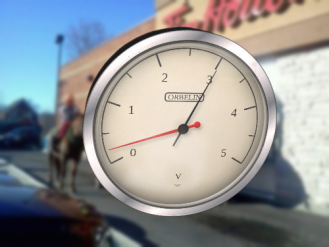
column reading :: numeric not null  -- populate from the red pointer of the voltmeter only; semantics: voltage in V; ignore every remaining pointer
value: 0.25 V
